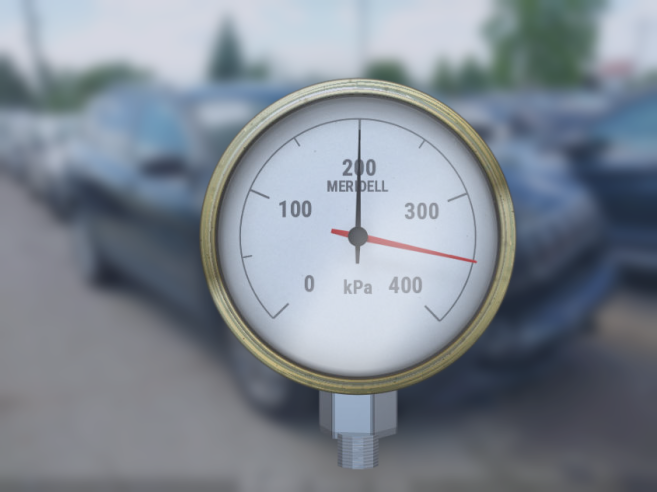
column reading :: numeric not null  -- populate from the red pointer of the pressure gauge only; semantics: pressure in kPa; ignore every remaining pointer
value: 350 kPa
